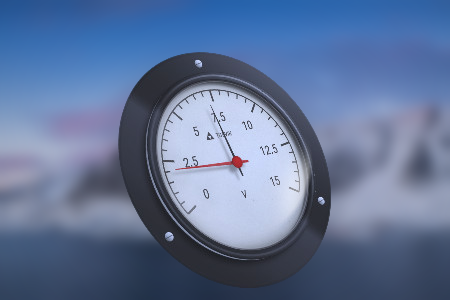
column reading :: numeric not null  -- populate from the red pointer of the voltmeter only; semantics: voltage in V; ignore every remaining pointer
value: 2 V
